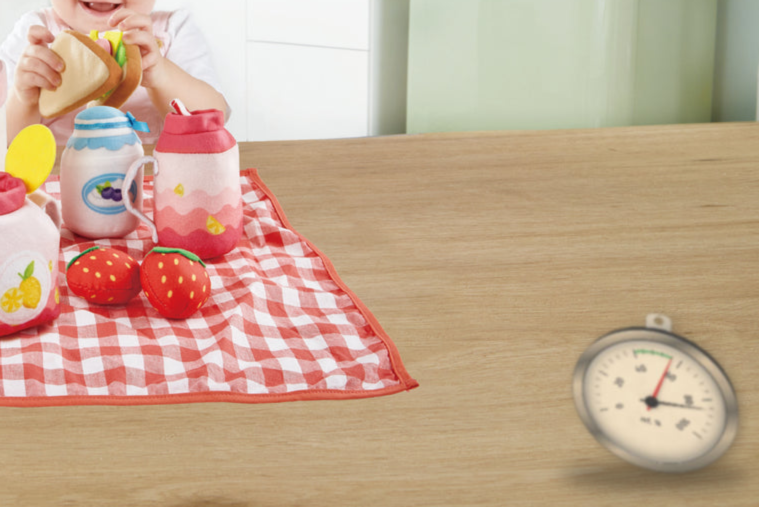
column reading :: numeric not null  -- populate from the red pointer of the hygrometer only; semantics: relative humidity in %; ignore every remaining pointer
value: 56 %
